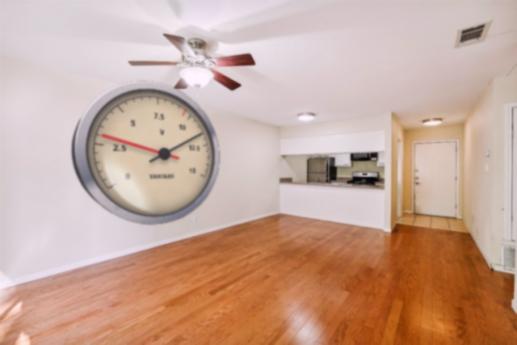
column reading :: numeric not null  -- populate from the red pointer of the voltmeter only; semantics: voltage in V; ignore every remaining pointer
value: 3 V
